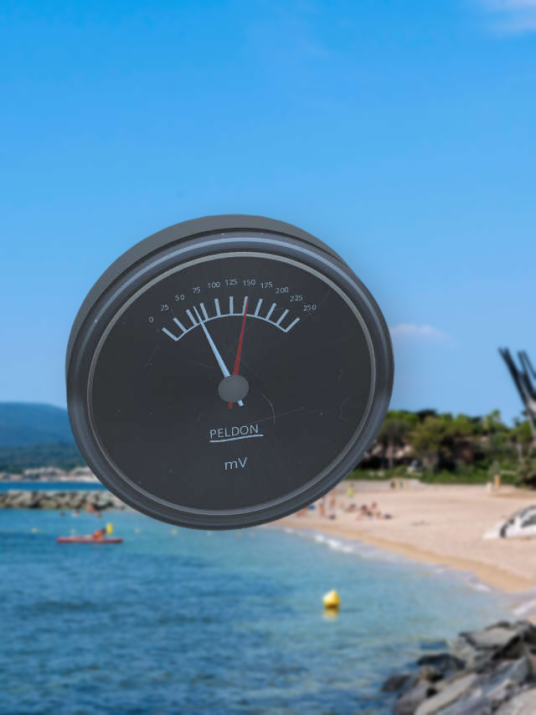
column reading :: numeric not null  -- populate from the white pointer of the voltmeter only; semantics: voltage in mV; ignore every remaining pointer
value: 62.5 mV
